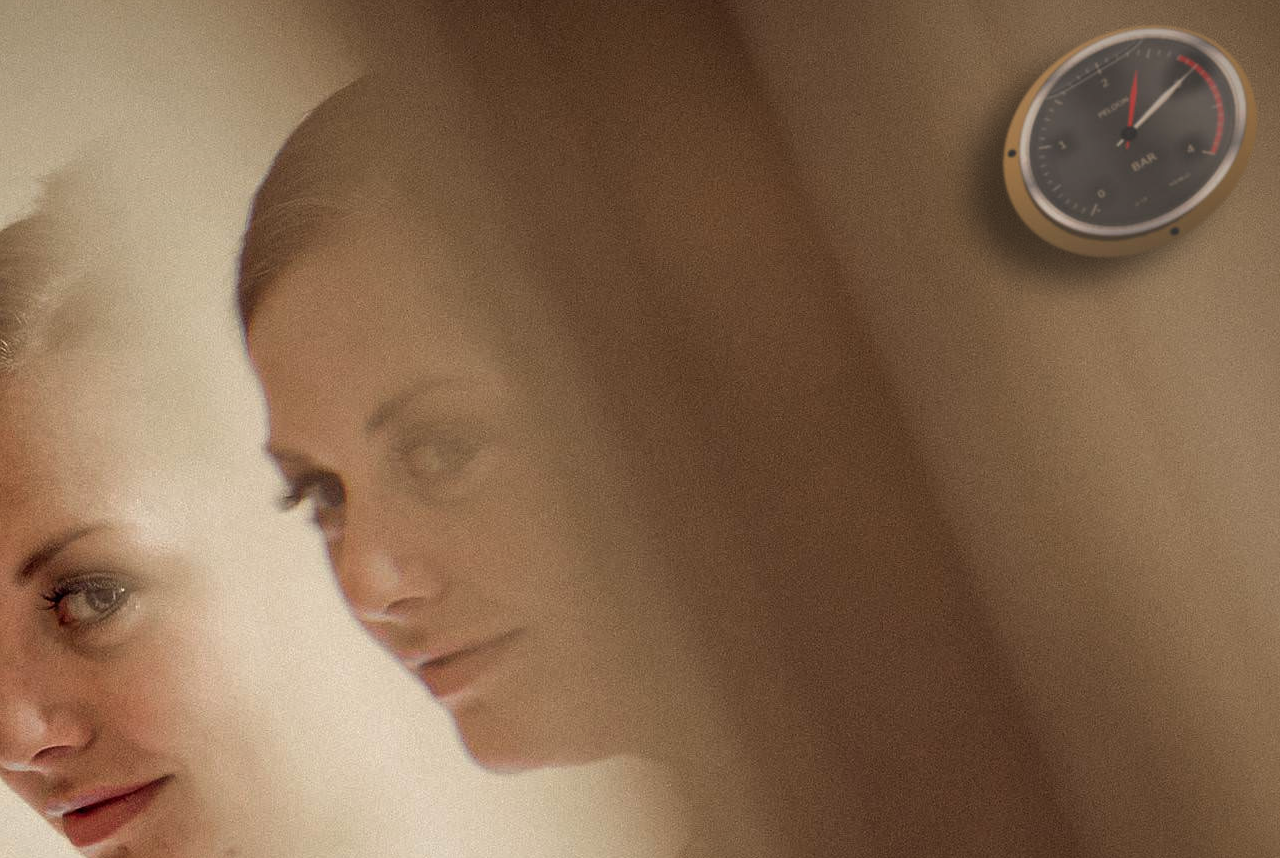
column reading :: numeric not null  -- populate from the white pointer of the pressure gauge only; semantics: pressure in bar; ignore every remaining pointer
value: 3 bar
